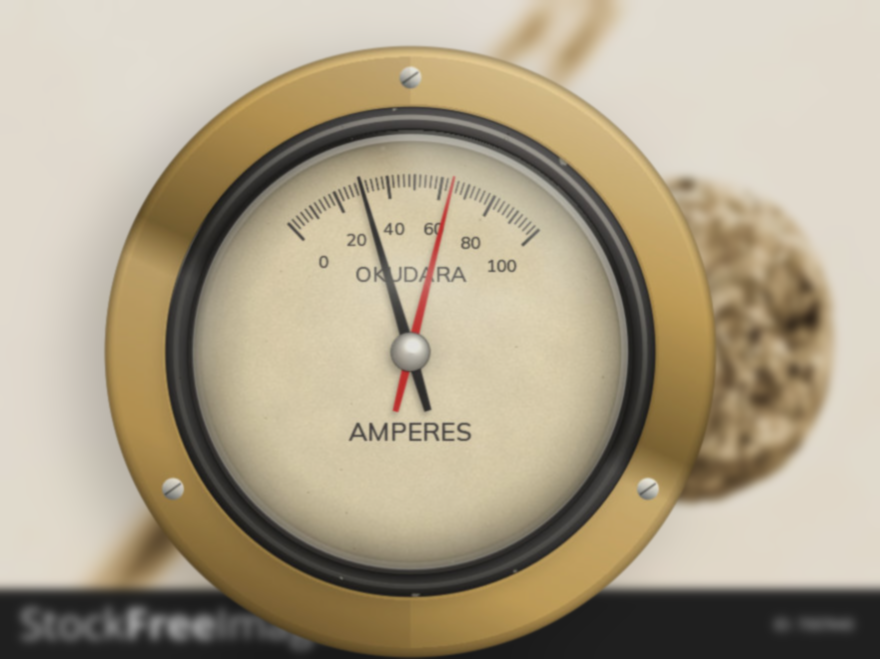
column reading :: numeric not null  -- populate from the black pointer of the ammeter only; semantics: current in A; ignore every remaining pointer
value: 30 A
